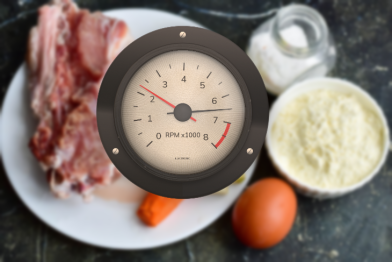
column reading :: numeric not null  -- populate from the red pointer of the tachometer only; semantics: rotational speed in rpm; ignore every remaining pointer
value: 2250 rpm
